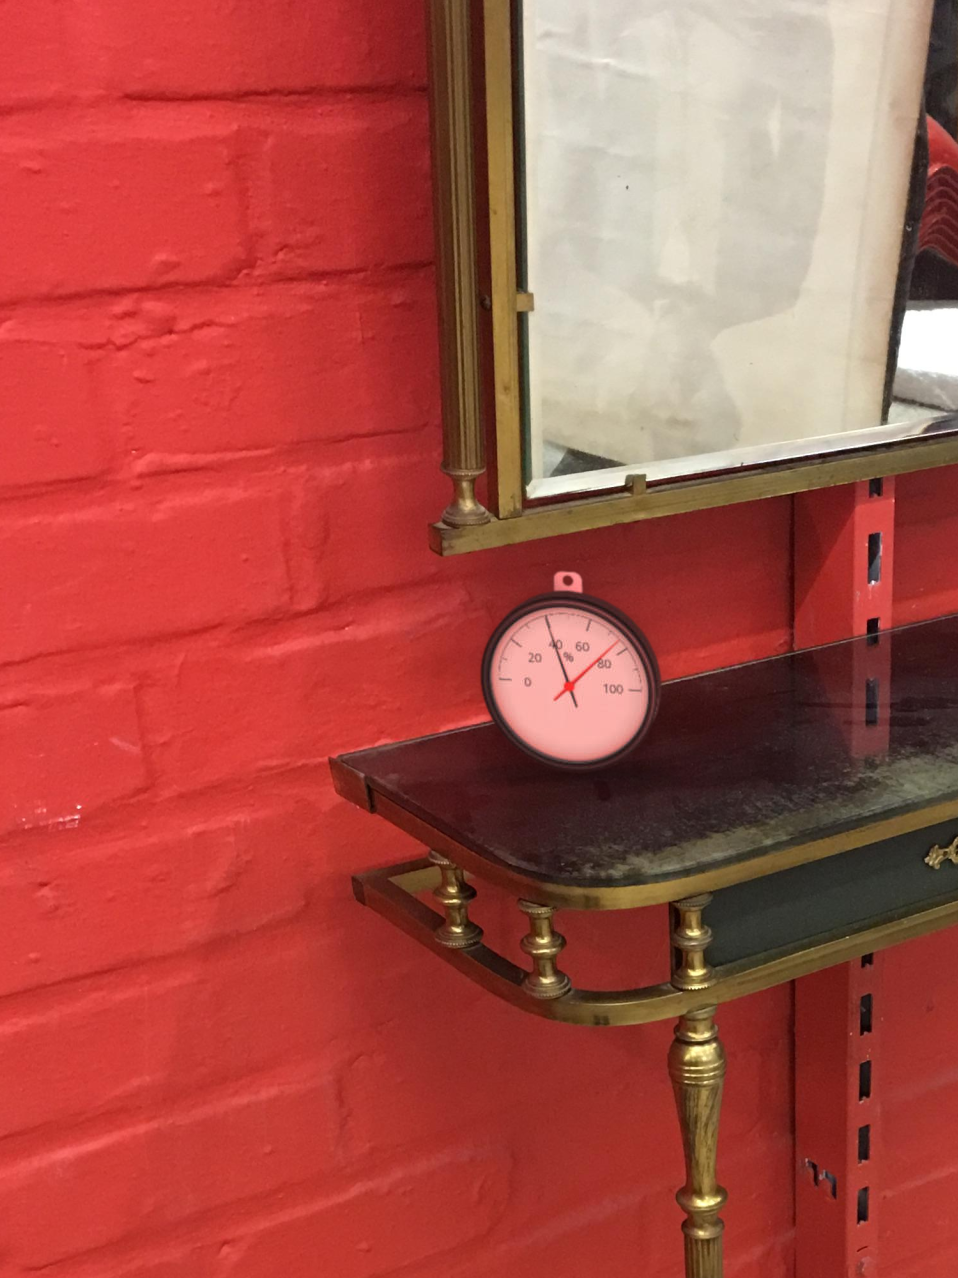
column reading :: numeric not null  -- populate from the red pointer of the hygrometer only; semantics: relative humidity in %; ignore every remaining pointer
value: 75 %
